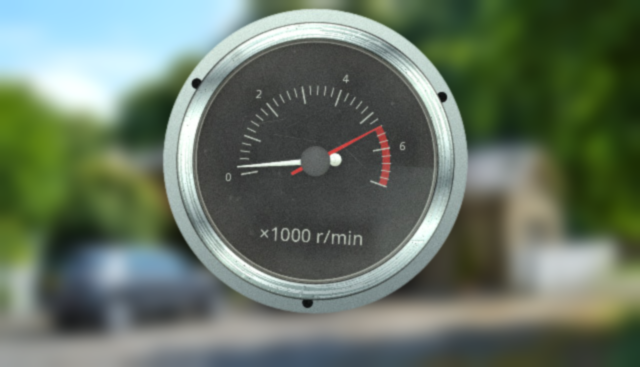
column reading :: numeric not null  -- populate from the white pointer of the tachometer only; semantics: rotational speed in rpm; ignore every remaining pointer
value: 200 rpm
